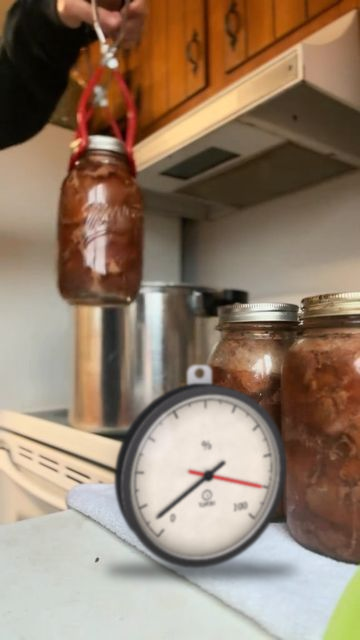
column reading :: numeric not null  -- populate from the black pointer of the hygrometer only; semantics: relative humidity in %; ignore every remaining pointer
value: 5 %
